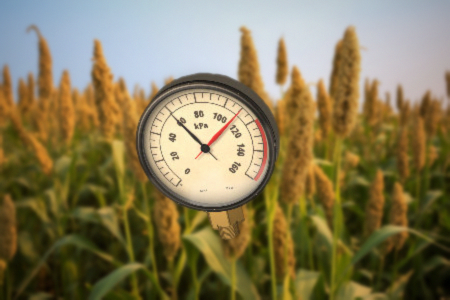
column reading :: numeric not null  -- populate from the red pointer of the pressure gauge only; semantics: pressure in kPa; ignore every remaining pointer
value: 110 kPa
